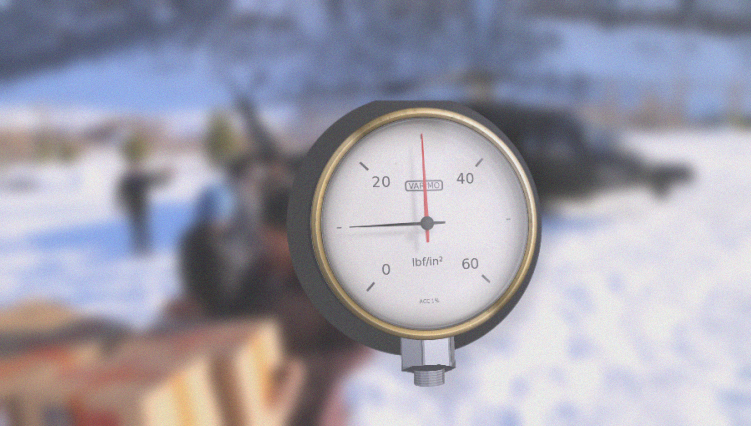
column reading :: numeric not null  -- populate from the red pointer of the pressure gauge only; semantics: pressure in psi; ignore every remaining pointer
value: 30 psi
